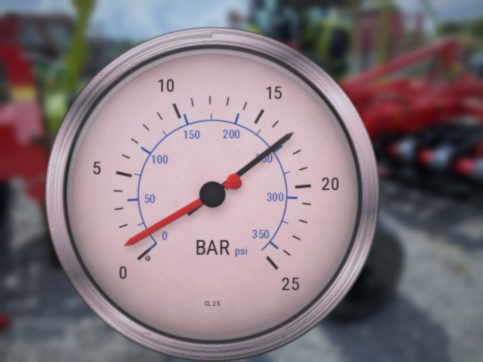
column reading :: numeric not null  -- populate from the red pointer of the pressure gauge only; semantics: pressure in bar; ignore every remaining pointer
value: 1 bar
